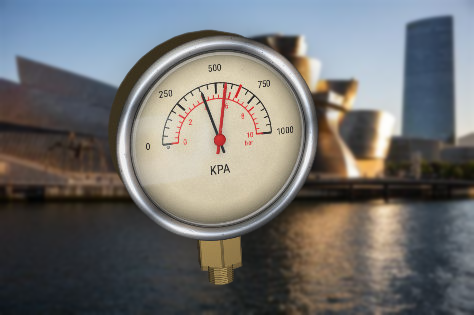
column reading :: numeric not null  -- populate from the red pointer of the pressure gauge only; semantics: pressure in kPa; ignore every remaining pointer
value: 550 kPa
